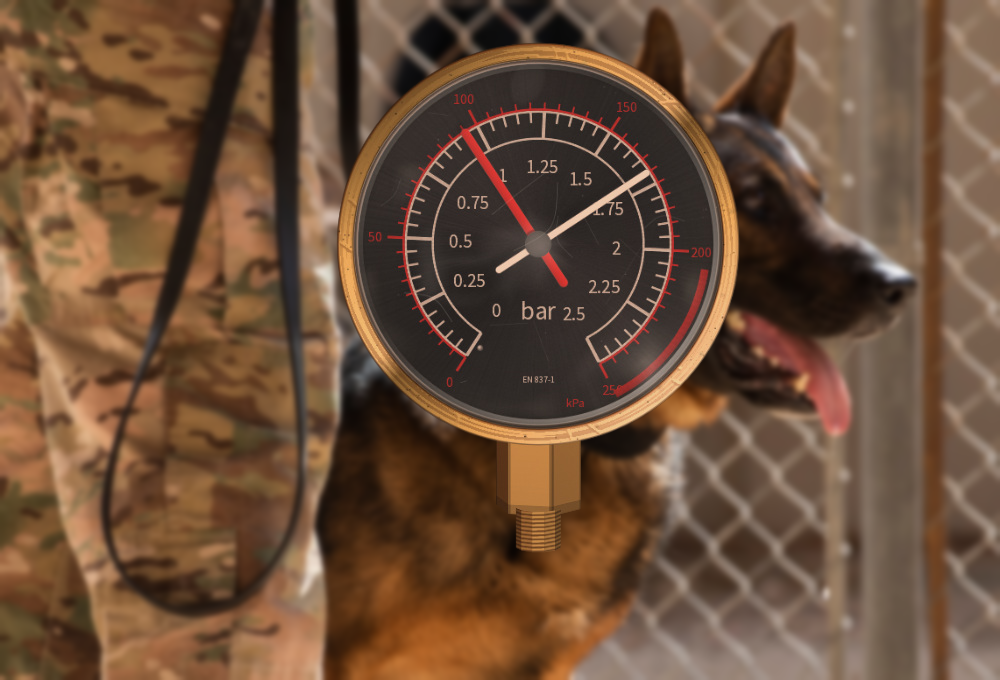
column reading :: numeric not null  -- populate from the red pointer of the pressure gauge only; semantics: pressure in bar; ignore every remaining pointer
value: 0.95 bar
